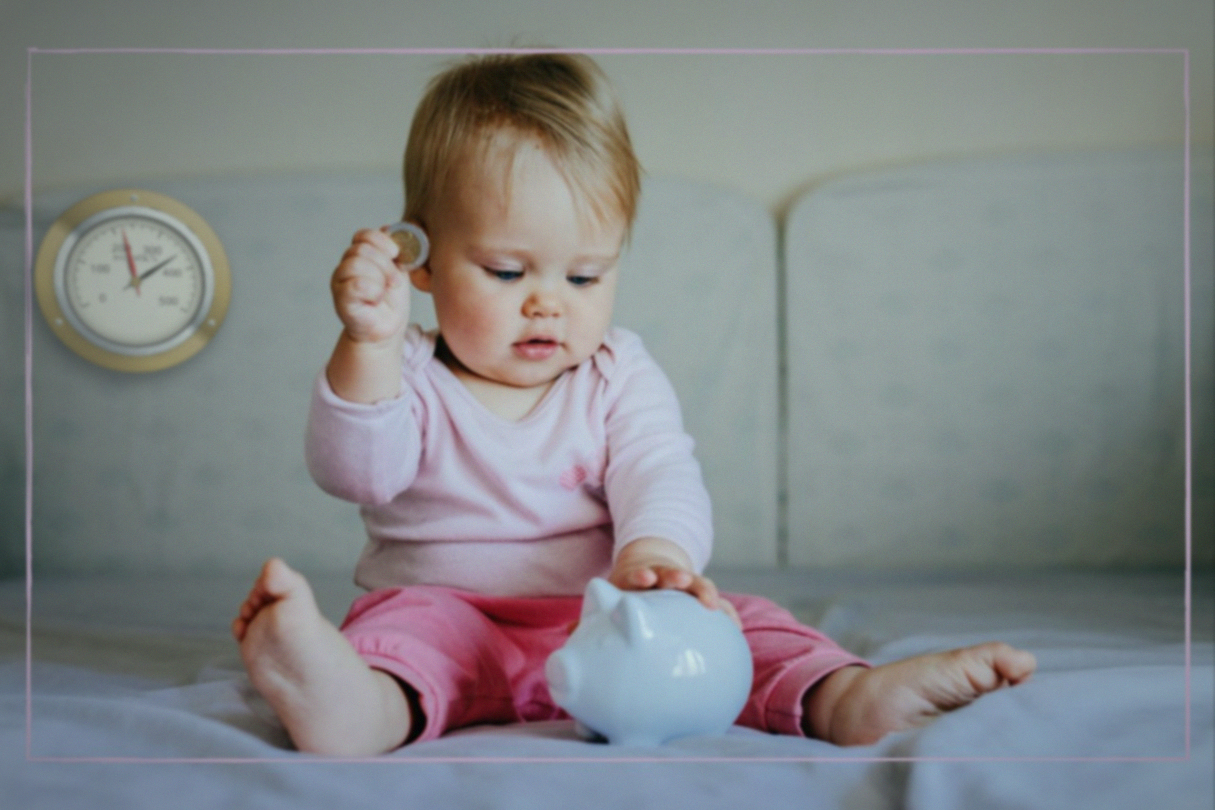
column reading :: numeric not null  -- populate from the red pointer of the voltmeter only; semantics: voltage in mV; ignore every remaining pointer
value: 220 mV
